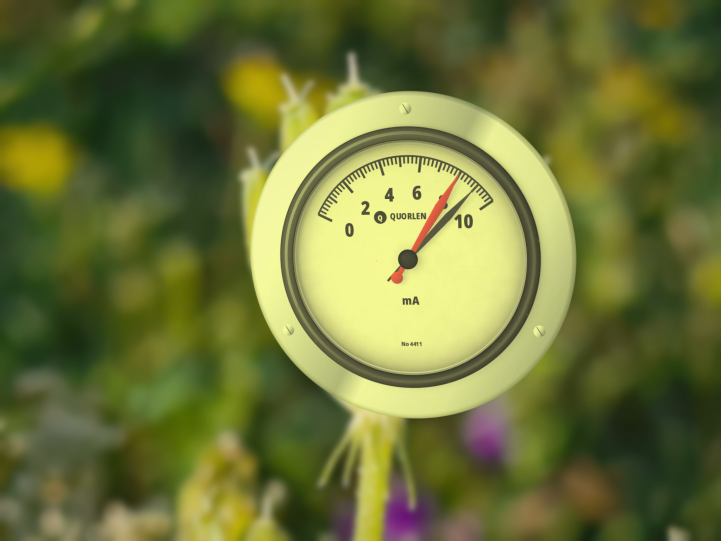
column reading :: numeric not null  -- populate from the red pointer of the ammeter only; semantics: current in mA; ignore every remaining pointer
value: 8 mA
